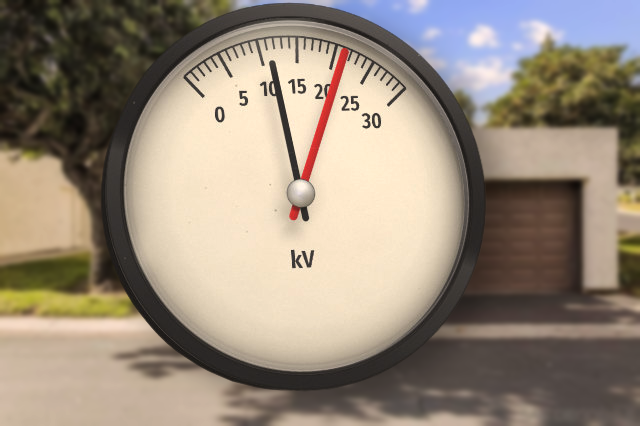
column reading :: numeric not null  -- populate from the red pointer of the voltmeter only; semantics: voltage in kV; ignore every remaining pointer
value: 21 kV
